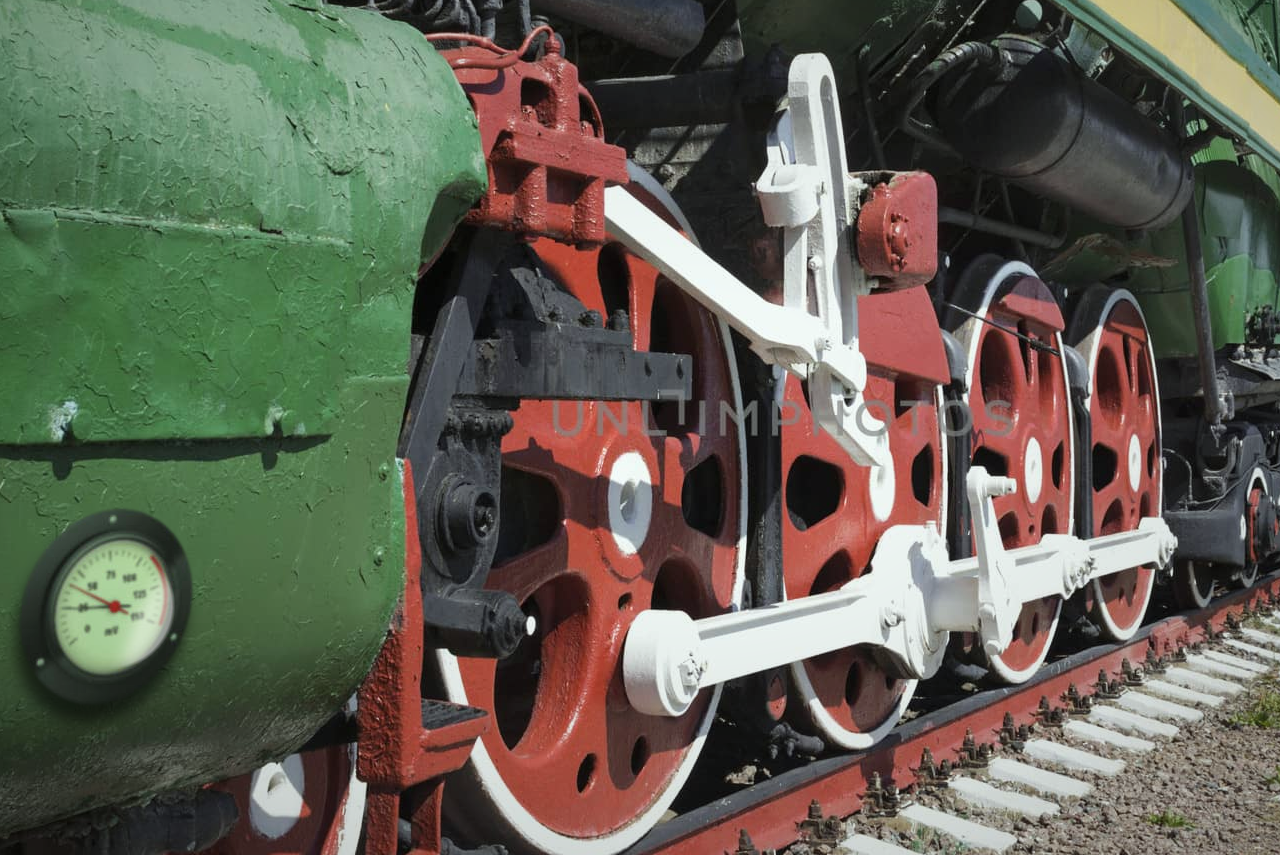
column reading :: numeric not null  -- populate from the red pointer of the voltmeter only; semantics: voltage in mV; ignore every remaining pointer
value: 40 mV
